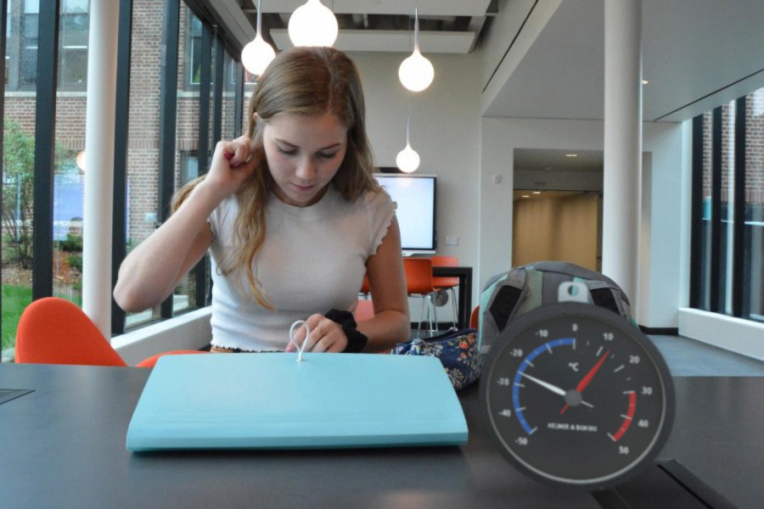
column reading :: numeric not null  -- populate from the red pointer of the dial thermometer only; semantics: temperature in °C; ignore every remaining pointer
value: 12.5 °C
